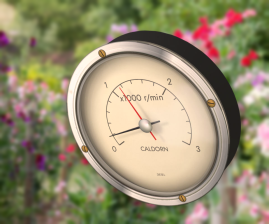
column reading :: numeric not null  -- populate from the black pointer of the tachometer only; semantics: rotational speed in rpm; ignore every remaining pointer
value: 200 rpm
